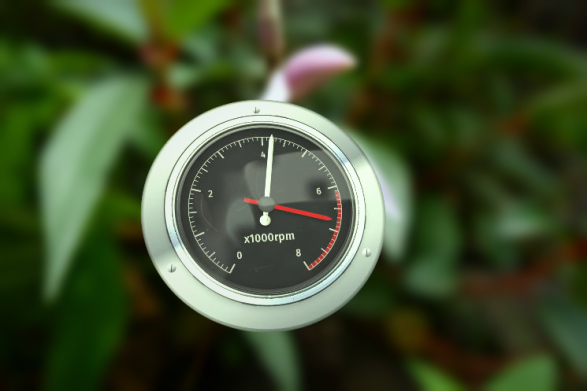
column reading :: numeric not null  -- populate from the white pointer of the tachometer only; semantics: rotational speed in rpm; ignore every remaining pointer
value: 4200 rpm
